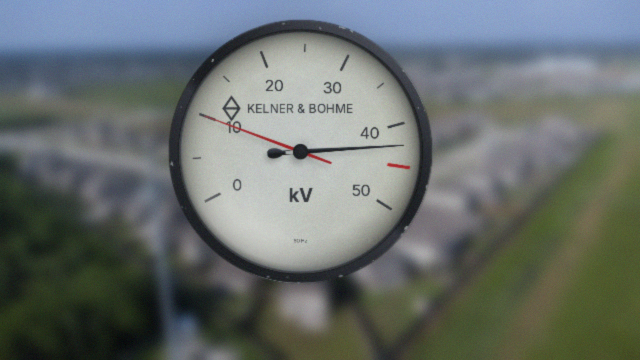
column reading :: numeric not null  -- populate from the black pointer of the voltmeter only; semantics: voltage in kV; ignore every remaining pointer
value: 42.5 kV
